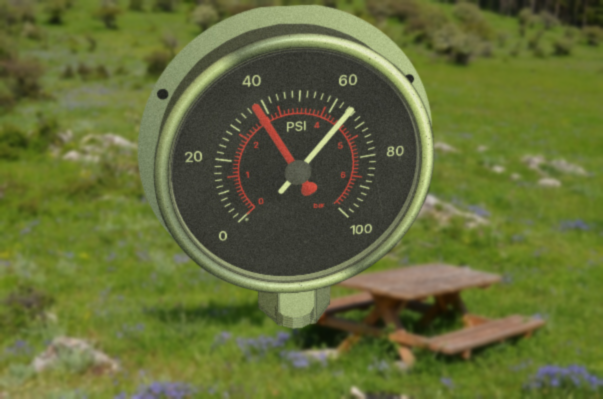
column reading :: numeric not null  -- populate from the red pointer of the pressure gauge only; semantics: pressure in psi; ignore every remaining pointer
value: 38 psi
